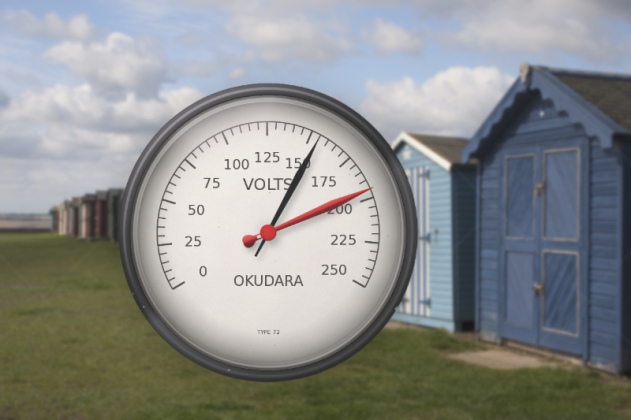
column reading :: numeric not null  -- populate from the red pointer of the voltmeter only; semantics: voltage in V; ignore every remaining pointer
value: 195 V
